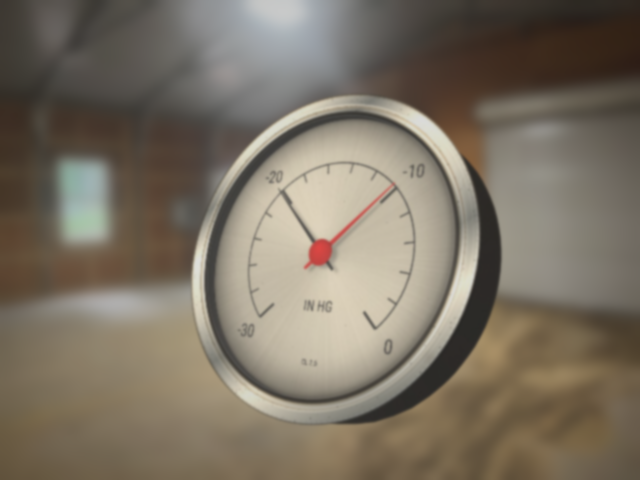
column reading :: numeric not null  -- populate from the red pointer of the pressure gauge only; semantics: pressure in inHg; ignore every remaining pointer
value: -10 inHg
